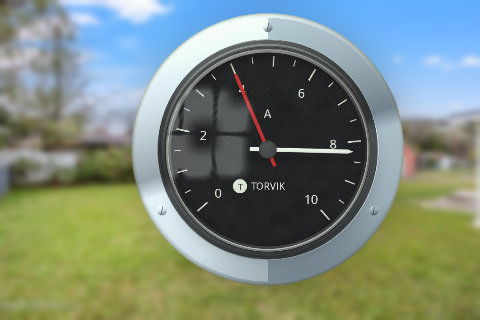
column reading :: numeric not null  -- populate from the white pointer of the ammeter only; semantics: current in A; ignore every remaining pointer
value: 8.25 A
